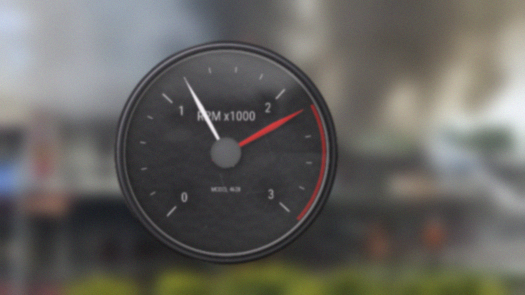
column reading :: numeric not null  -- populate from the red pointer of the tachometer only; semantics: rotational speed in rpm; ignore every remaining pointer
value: 2200 rpm
